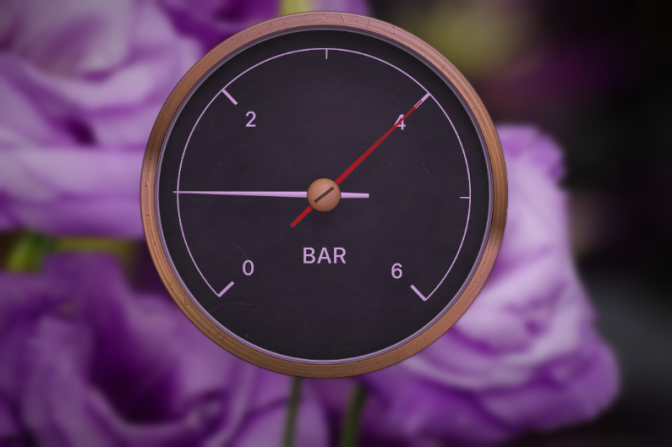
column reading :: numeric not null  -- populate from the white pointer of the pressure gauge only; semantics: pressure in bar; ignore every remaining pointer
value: 1 bar
